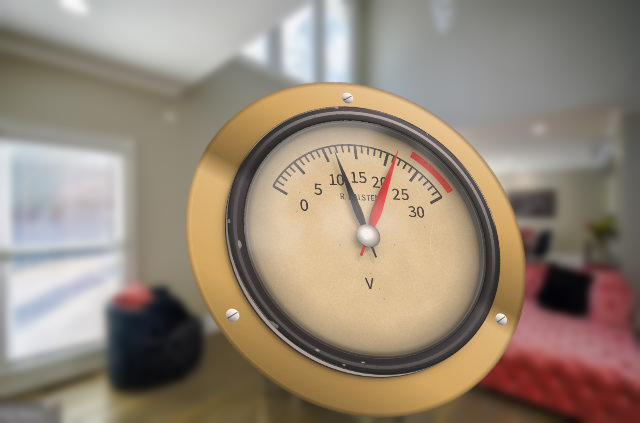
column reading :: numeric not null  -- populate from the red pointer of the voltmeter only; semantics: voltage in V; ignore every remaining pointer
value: 21 V
